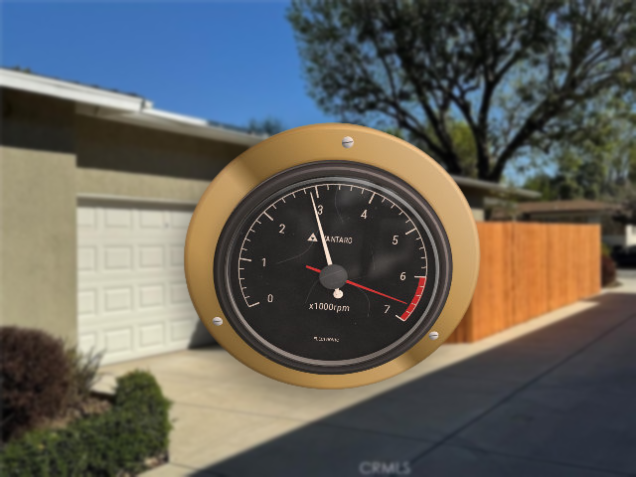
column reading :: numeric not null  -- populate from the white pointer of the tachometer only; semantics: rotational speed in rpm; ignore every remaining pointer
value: 2900 rpm
